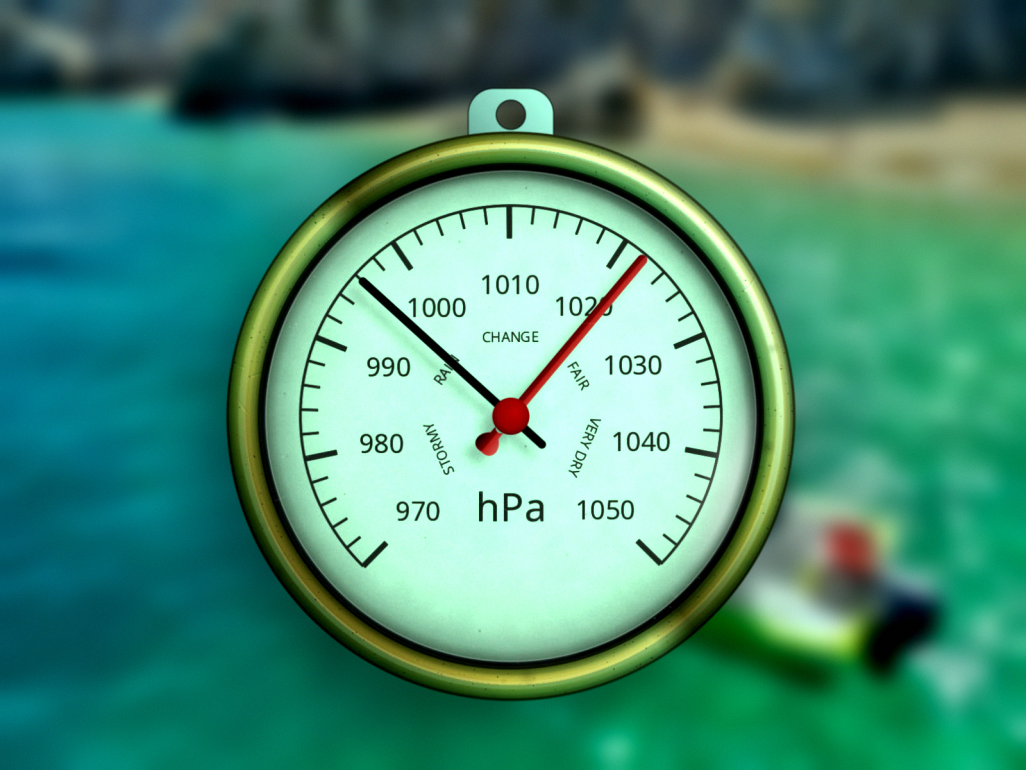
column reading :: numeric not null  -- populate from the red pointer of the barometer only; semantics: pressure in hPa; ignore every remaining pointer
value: 1022 hPa
